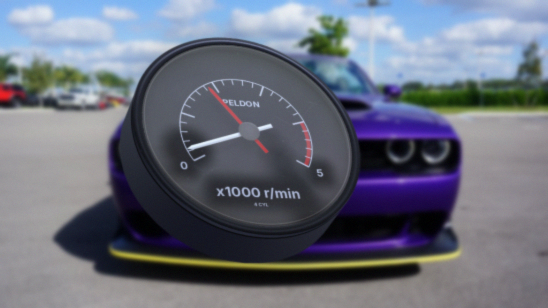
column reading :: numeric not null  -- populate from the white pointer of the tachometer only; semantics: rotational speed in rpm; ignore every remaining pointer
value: 200 rpm
